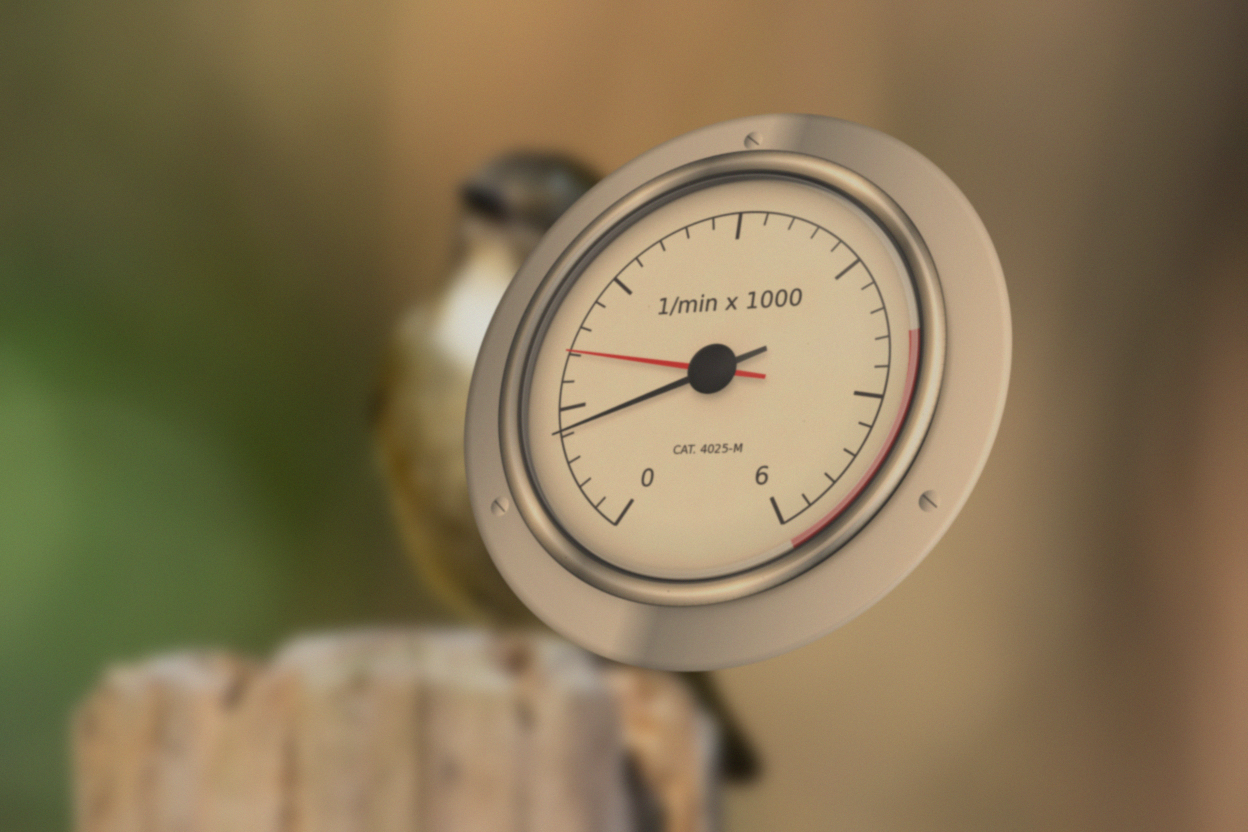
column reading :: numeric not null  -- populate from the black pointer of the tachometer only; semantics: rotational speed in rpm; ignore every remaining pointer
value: 800 rpm
